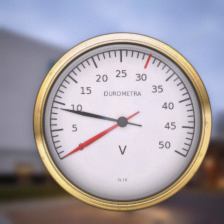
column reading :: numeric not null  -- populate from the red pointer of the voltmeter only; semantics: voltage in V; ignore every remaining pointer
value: 0 V
